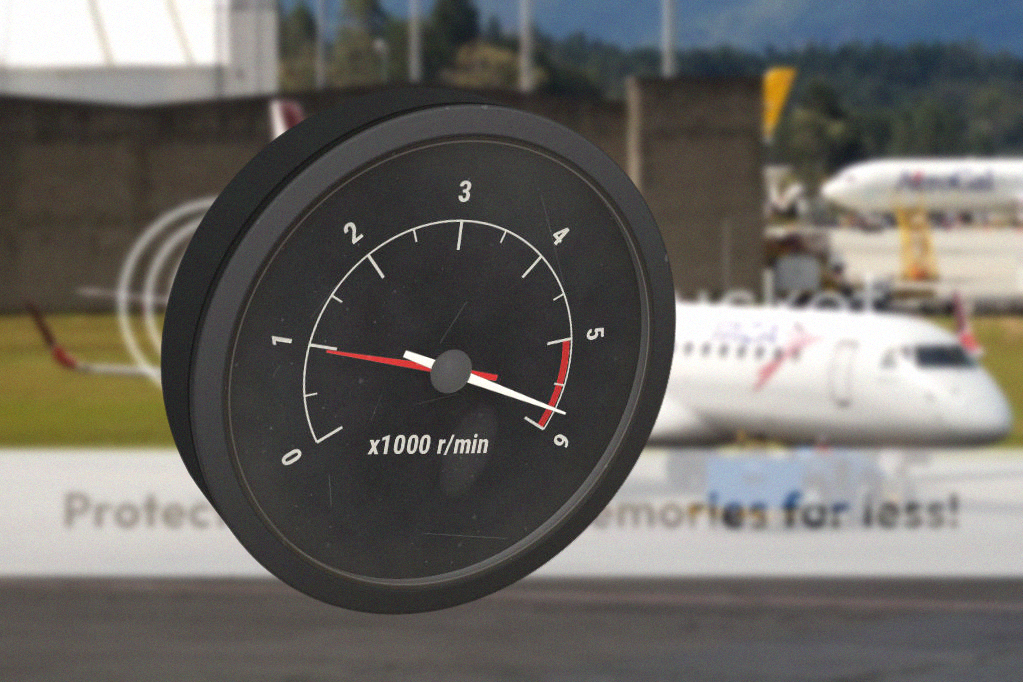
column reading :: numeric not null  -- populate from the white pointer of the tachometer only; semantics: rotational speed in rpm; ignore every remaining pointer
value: 5750 rpm
